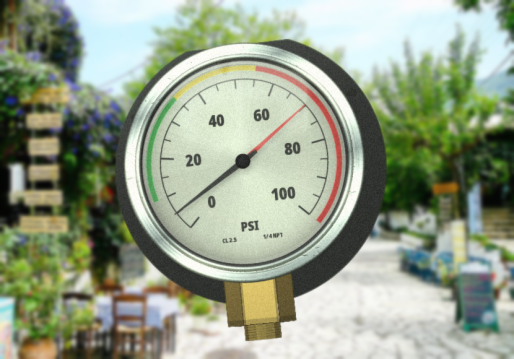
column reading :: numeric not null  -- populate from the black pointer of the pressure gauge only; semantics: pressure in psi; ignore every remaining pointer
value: 5 psi
